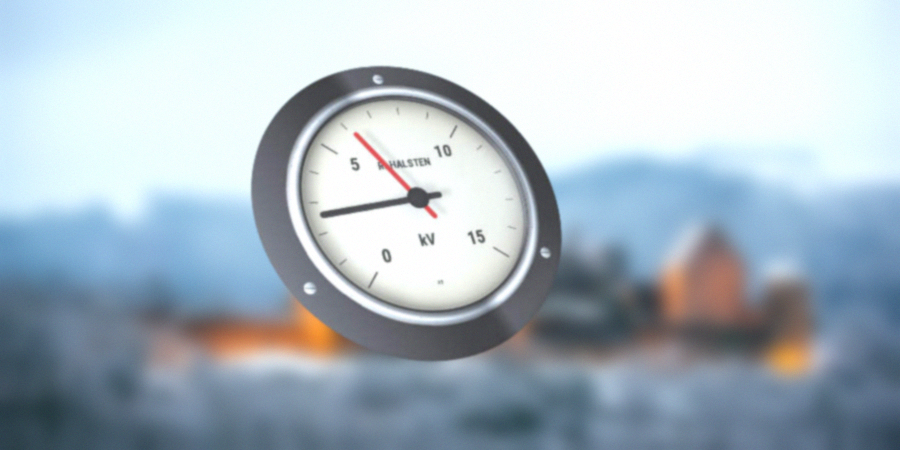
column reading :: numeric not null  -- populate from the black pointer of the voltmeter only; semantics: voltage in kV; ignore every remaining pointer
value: 2.5 kV
